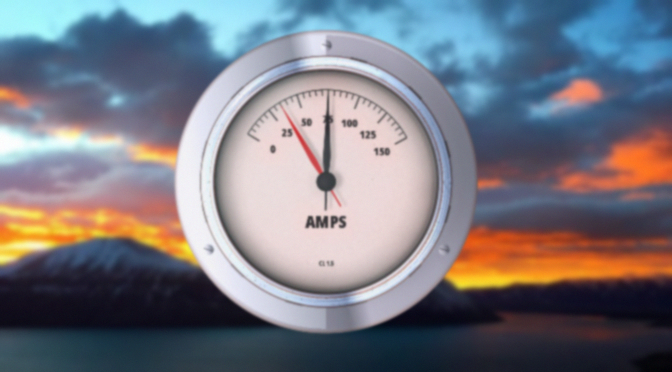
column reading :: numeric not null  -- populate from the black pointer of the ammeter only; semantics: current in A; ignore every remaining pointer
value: 75 A
